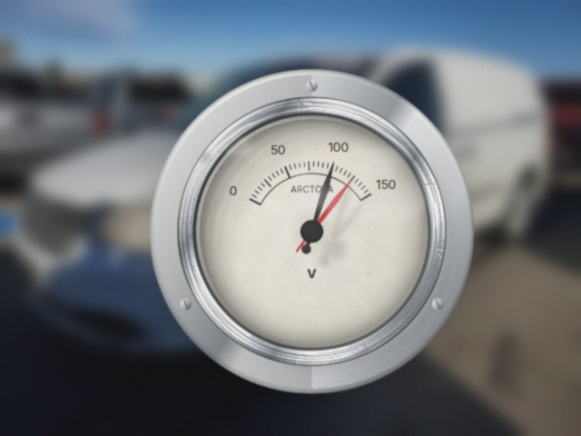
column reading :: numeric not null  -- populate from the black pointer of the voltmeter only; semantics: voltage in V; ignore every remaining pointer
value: 100 V
